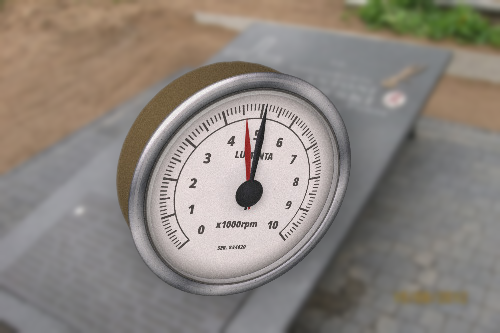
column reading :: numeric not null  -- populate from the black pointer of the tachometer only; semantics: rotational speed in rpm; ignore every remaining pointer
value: 5000 rpm
